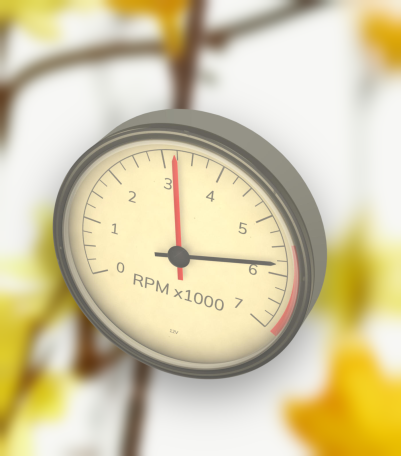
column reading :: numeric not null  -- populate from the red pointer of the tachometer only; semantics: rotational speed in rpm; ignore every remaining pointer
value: 3250 rpm
